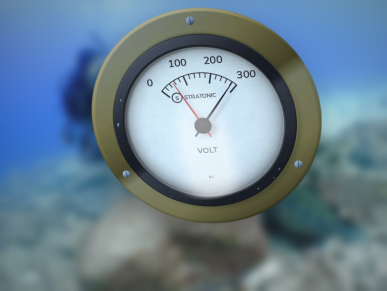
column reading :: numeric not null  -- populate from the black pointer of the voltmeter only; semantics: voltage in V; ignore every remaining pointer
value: 280 V
